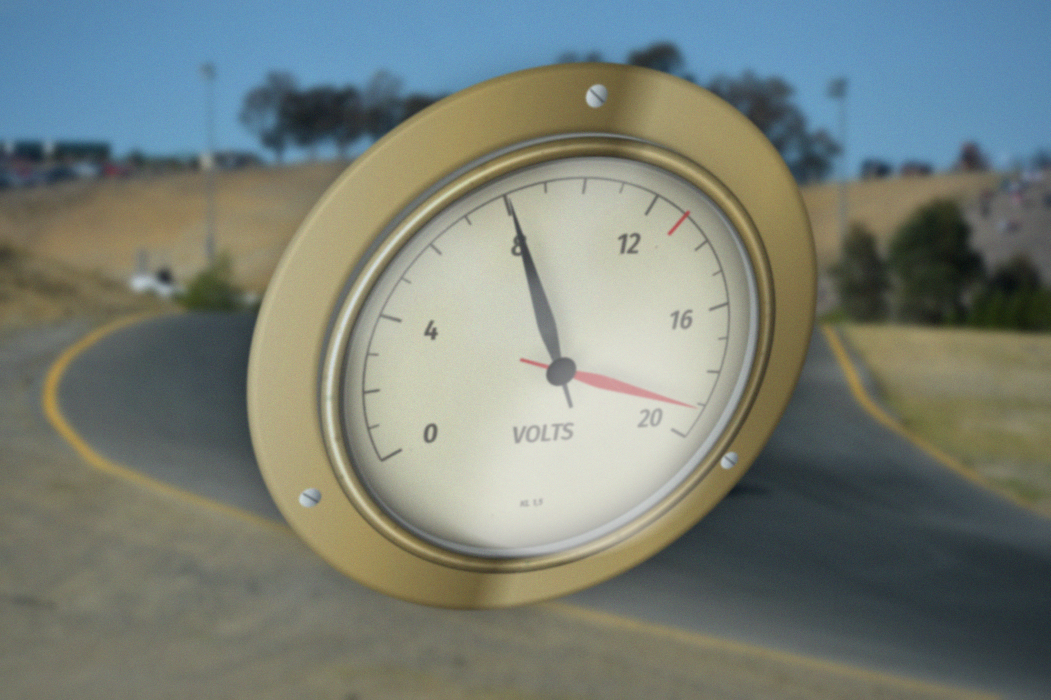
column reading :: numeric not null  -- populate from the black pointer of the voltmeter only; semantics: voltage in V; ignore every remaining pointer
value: 8 V
